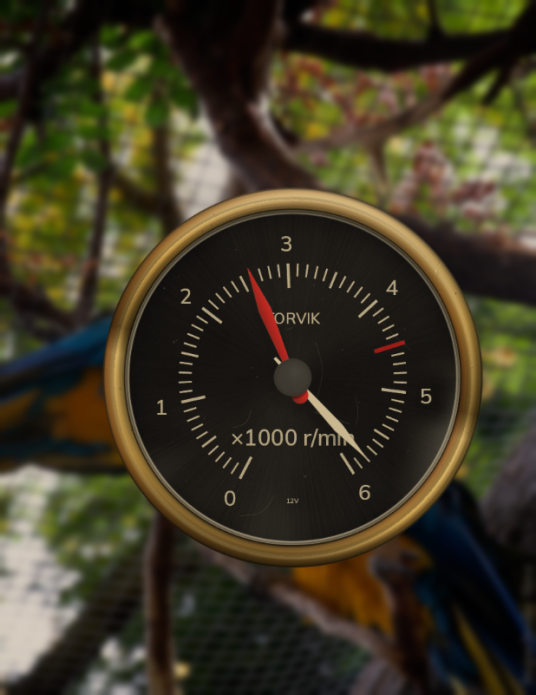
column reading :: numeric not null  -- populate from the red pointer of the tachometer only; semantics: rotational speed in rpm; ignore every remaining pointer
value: 2600 rpm
